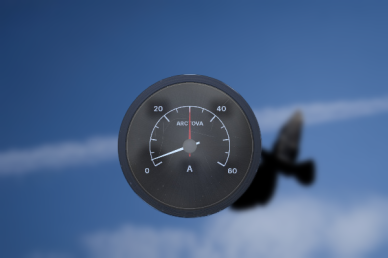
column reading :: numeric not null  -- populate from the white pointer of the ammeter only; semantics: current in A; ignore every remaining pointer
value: 2.5 A
